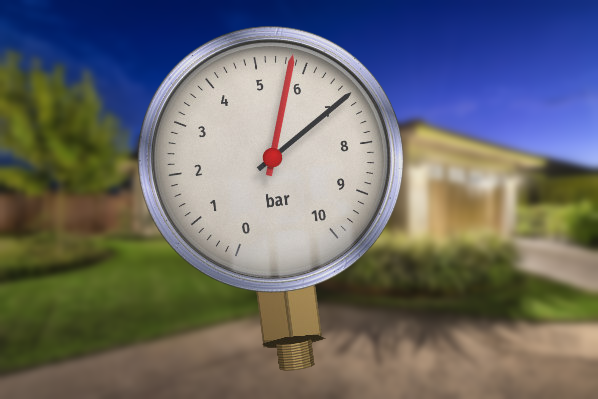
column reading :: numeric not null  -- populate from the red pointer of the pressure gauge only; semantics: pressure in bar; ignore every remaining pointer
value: 5.7 bar
